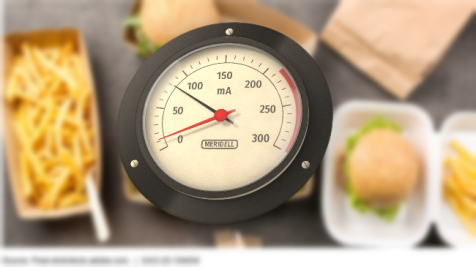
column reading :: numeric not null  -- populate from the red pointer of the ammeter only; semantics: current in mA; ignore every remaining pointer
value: 10 mA
